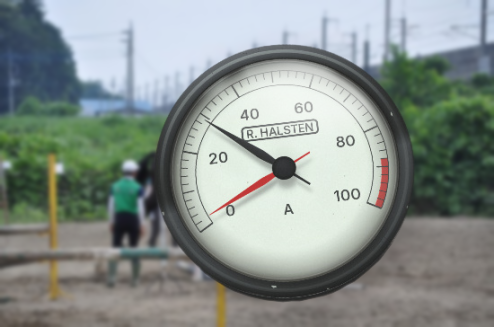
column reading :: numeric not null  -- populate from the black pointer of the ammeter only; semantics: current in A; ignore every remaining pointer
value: 29 A
